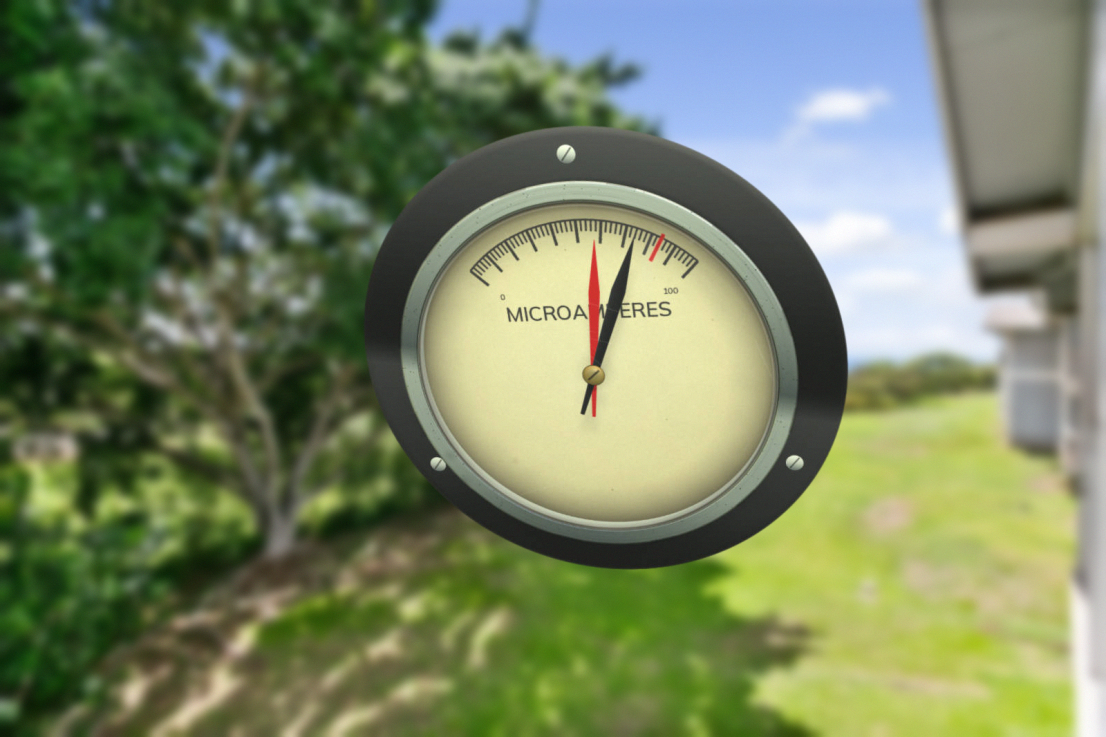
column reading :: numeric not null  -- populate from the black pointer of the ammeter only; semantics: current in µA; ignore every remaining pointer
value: 74 µA
